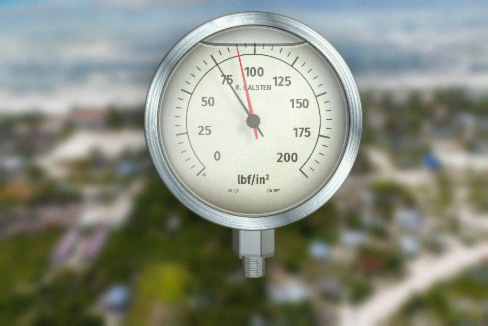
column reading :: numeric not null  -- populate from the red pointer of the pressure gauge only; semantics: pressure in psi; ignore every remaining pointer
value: 90 psi
